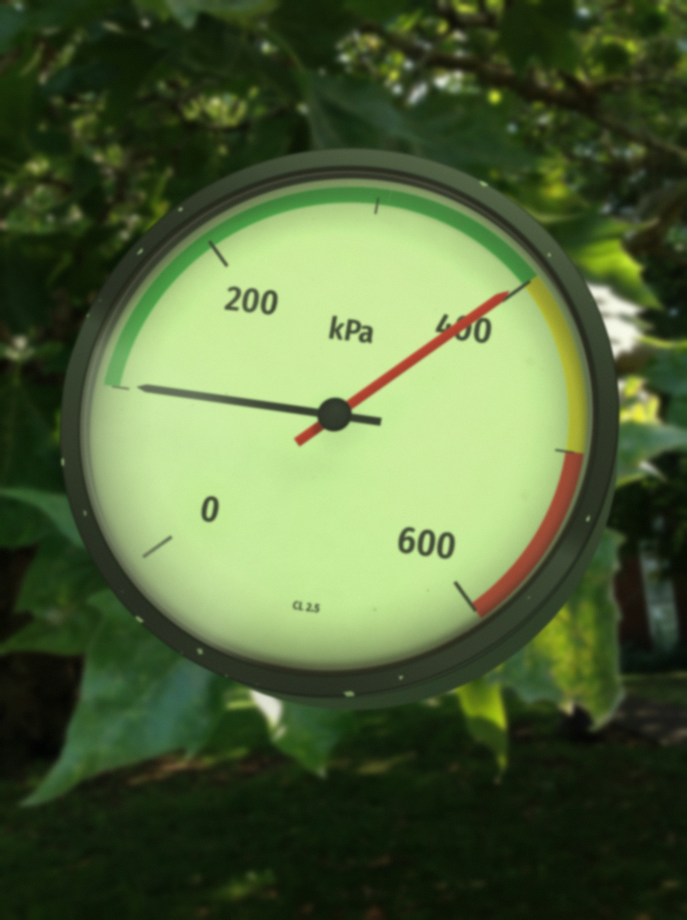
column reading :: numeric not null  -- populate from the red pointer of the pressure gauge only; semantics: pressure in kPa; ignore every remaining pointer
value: 400 kPa
